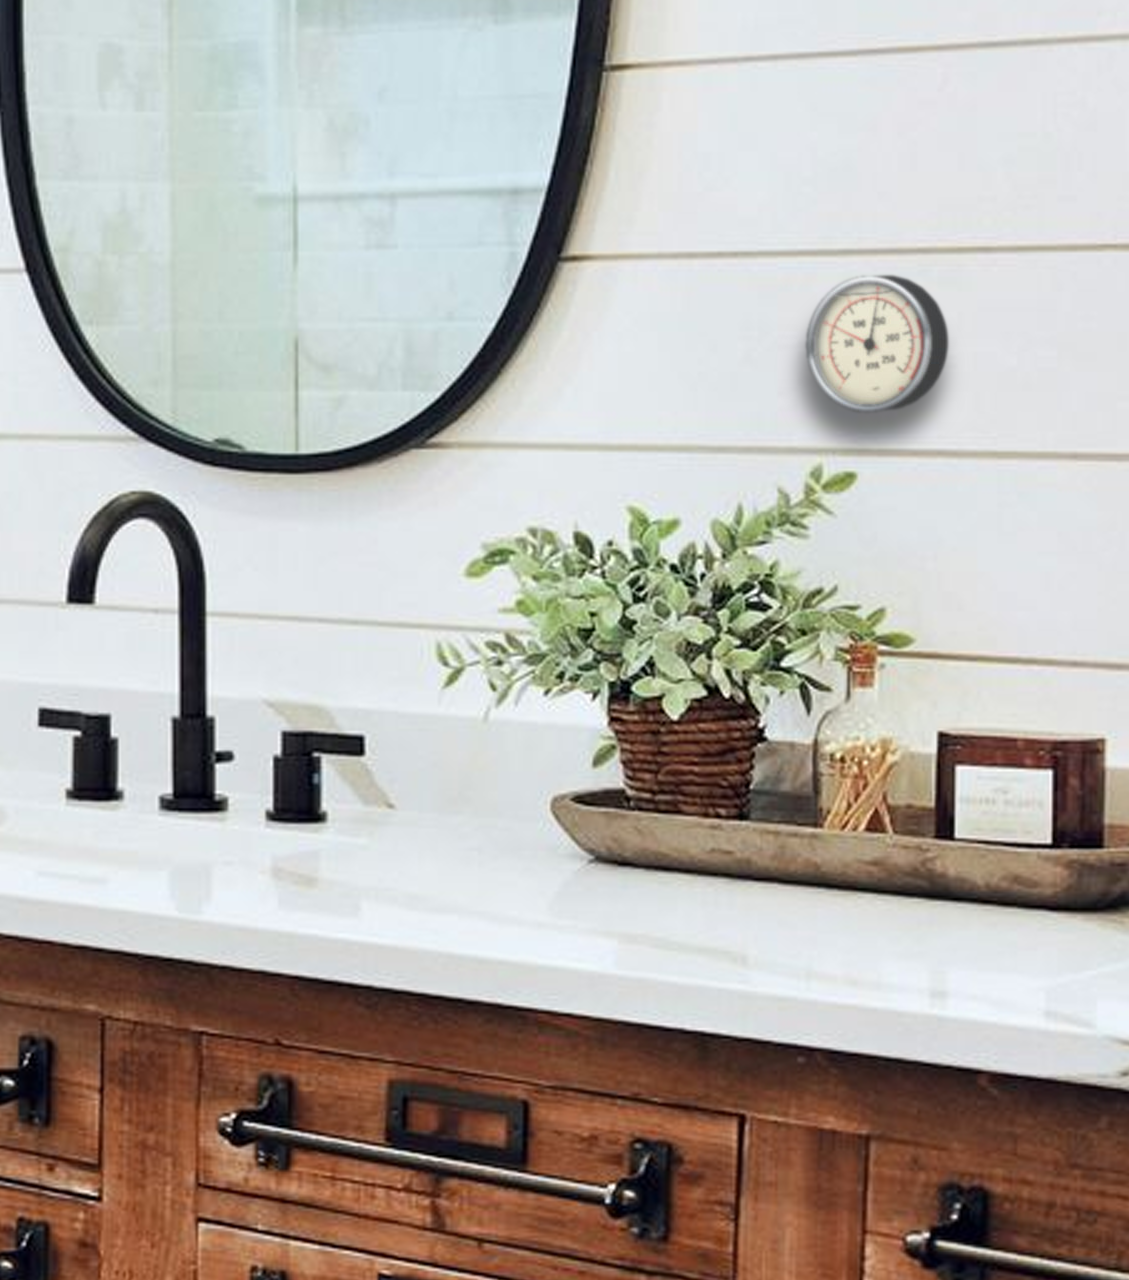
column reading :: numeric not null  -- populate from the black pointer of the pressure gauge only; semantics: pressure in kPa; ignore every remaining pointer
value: 140 kPa
